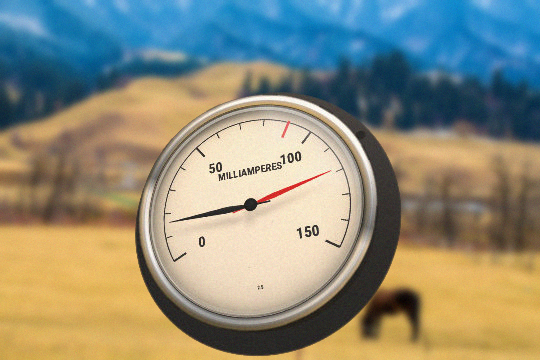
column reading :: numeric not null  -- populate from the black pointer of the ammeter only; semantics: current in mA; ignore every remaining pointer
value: 15 mA
